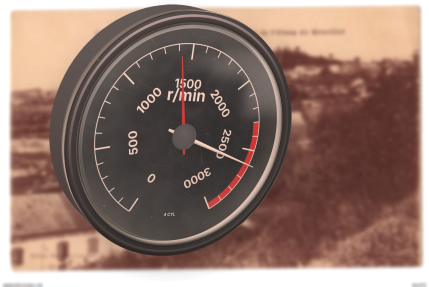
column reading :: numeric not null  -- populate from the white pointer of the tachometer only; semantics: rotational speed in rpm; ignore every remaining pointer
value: 2600 rpm
